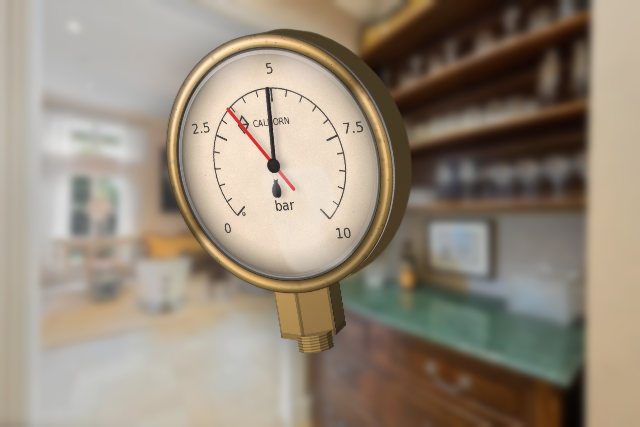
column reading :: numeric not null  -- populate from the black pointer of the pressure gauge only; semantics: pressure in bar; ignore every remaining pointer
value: 5 bar
